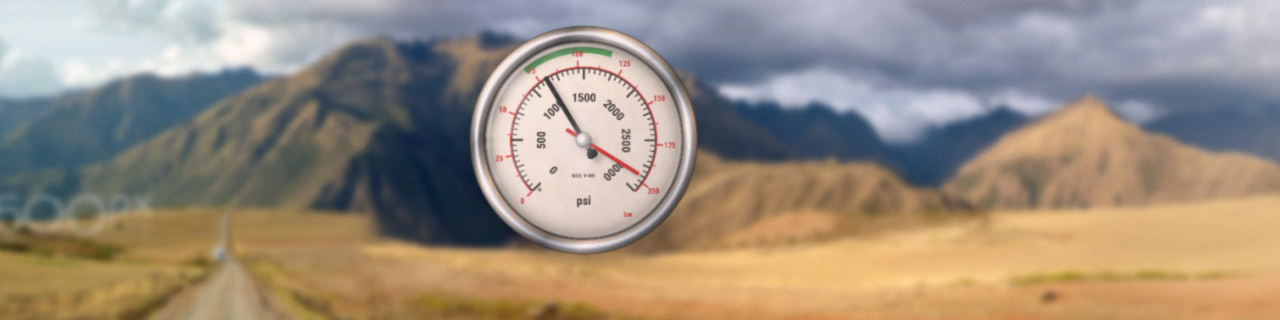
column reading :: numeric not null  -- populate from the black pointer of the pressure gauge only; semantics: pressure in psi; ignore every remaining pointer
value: 1150 psi
